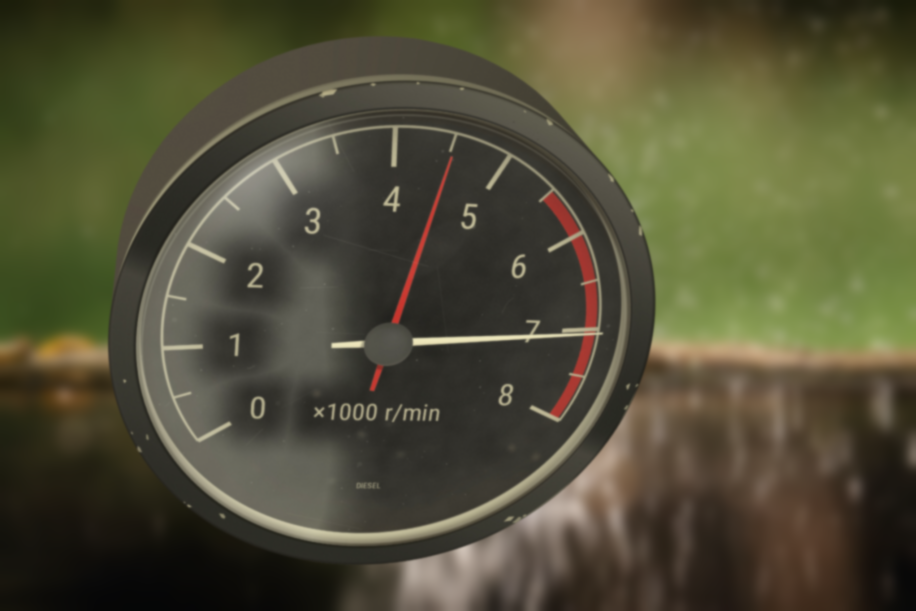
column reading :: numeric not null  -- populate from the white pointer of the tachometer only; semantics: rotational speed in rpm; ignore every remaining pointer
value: 7000 rpm
